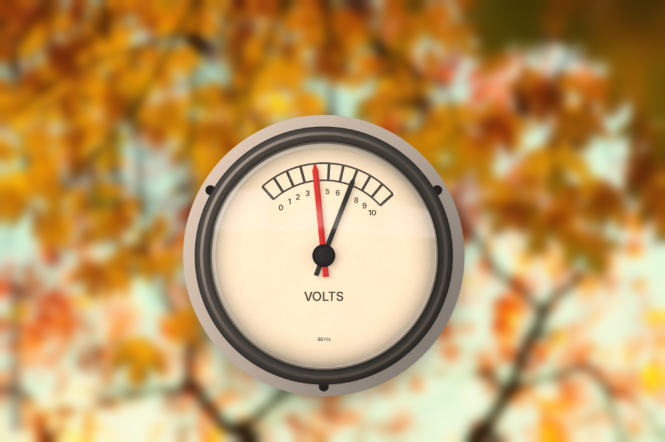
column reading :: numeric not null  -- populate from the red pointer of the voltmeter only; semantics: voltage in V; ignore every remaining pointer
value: 4 V
